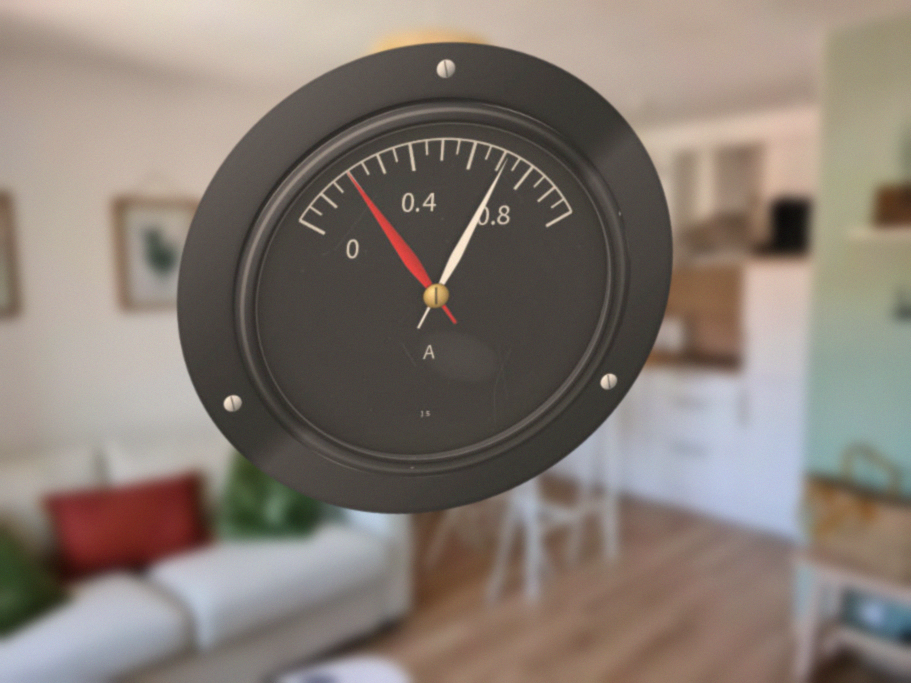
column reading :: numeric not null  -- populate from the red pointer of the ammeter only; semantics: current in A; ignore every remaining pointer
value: 0.2 A
